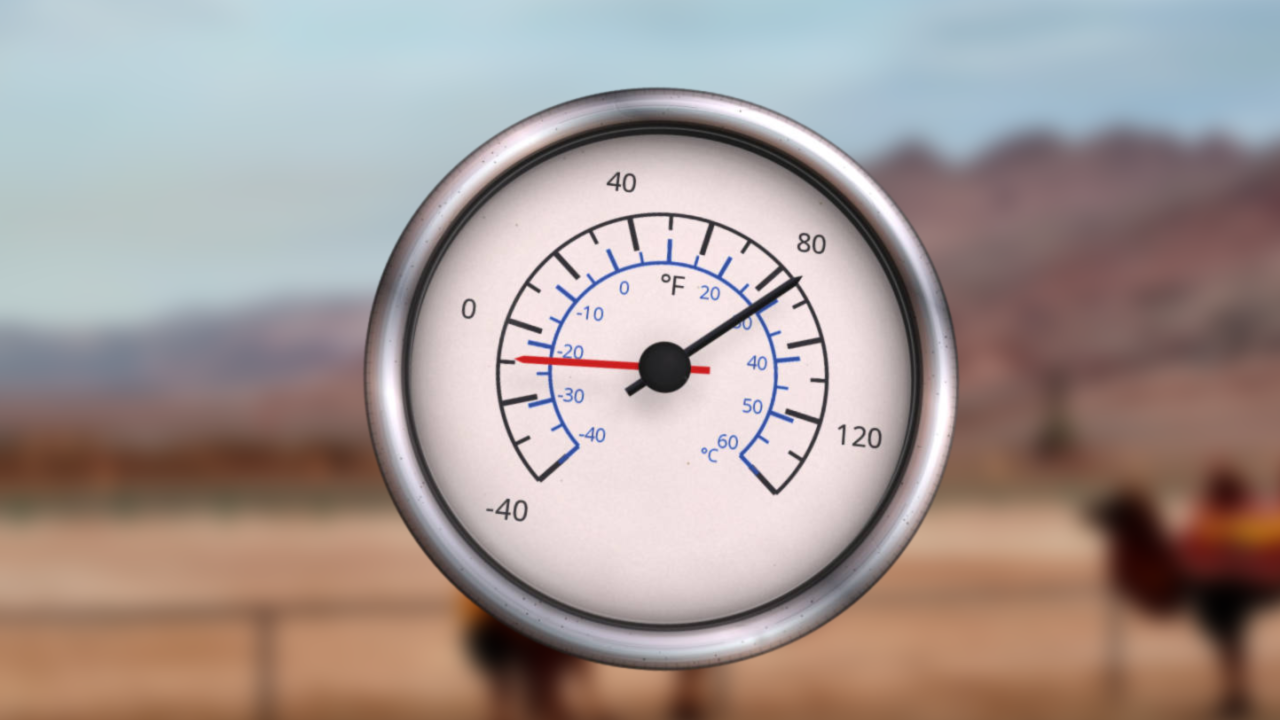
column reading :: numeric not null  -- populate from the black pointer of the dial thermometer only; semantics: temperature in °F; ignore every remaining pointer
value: 85 °F
